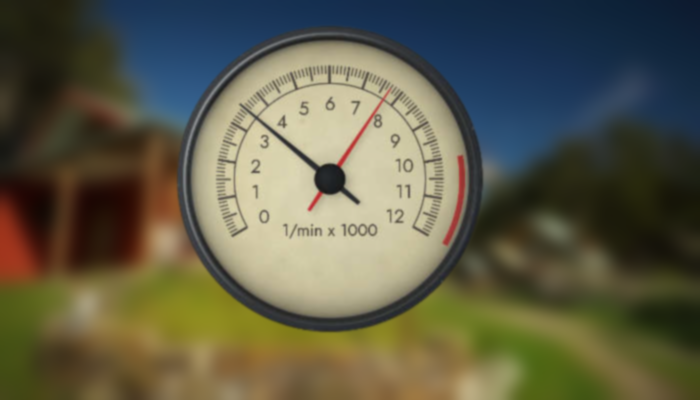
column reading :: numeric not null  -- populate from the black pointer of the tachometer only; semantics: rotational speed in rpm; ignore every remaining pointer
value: 3500 rpm
